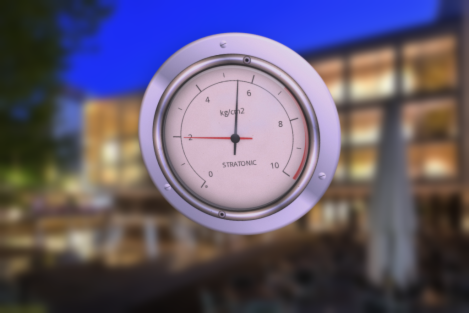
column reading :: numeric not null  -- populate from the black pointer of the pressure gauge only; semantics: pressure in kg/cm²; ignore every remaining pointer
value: 5.5 kg/cm²
